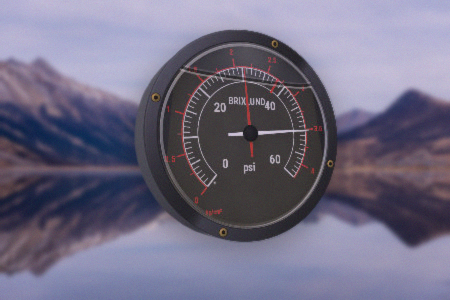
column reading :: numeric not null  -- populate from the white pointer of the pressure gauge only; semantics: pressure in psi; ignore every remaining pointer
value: 50 psi
